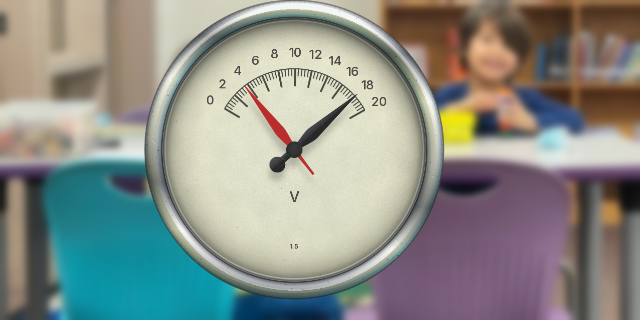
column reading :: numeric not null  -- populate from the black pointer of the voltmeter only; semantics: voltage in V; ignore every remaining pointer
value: 18 V
